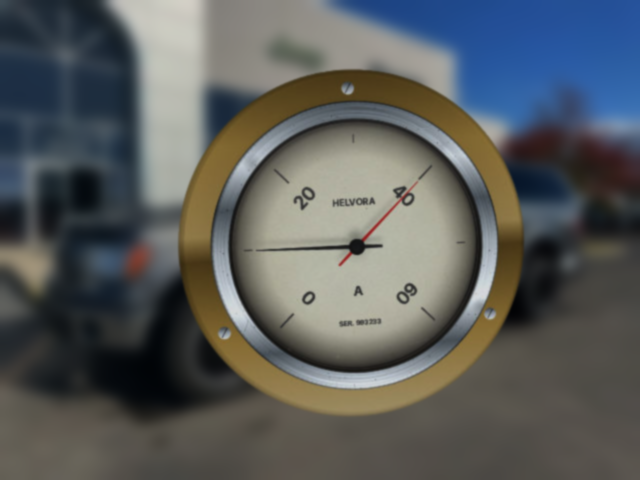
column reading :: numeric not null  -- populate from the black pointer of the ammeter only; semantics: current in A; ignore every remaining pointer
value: 10 A
